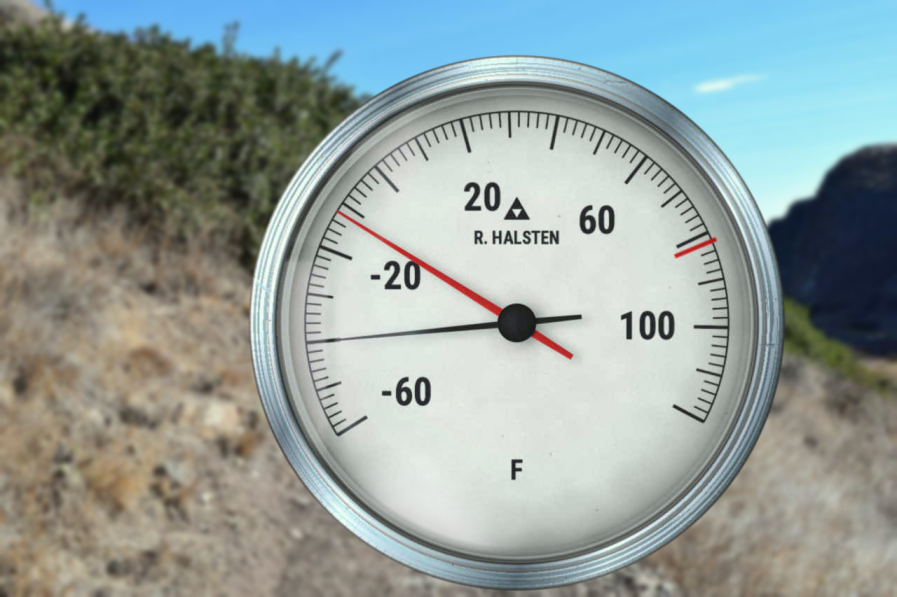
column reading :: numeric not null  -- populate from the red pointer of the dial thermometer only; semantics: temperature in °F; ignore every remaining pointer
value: -12 °F
